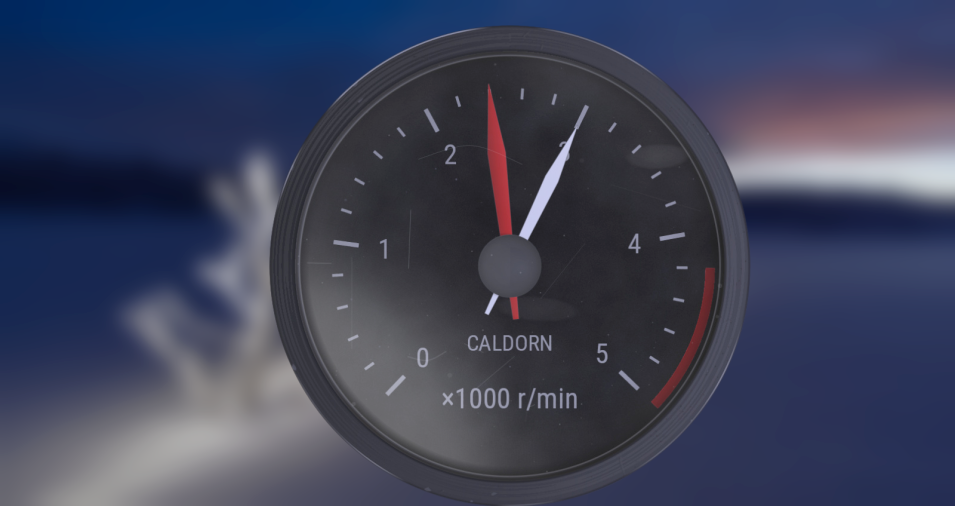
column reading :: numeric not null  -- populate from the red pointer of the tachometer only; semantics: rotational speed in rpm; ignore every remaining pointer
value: 2400 rpm
